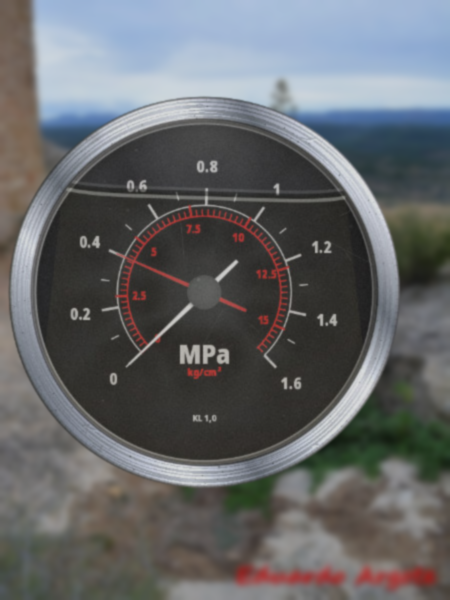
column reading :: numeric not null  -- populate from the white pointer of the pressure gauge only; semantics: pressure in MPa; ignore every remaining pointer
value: 0 MPa
